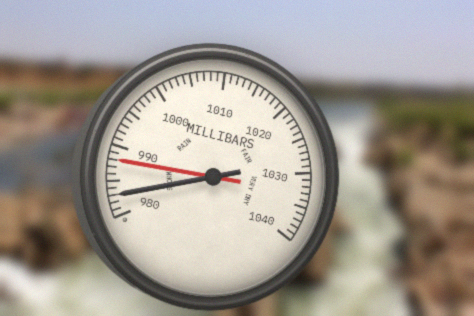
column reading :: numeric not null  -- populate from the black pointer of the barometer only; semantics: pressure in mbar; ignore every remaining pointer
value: 983 mbar
